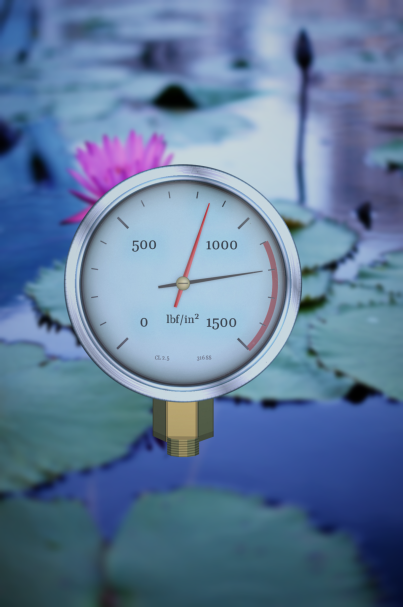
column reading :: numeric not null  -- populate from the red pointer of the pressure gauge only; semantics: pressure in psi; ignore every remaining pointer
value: 850 psi
